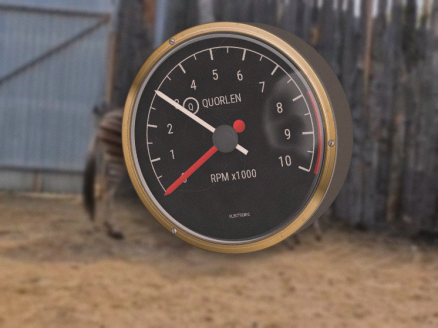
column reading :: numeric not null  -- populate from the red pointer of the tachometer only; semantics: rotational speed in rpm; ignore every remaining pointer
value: 0 rpm
